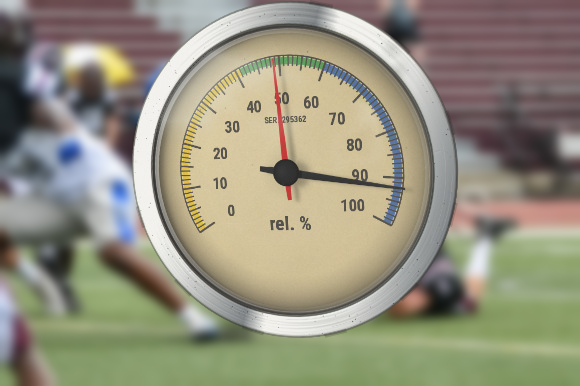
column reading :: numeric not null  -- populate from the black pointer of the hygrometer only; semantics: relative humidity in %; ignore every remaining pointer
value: 92 %
